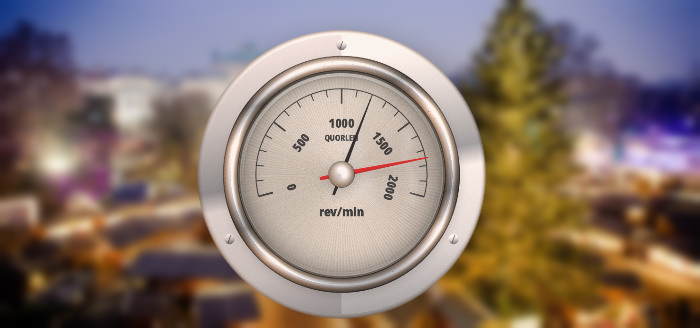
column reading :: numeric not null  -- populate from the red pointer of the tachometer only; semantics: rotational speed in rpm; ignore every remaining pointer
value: 1750 rpm
